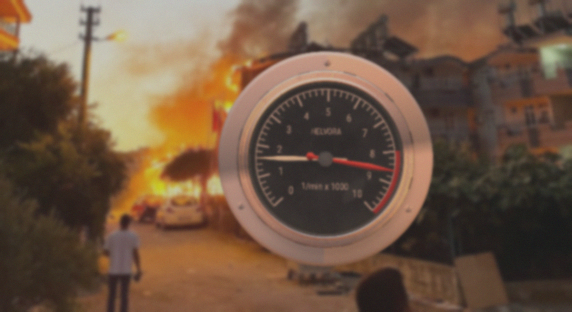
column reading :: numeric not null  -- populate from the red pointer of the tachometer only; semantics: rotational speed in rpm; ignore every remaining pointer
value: 8600 rpm
